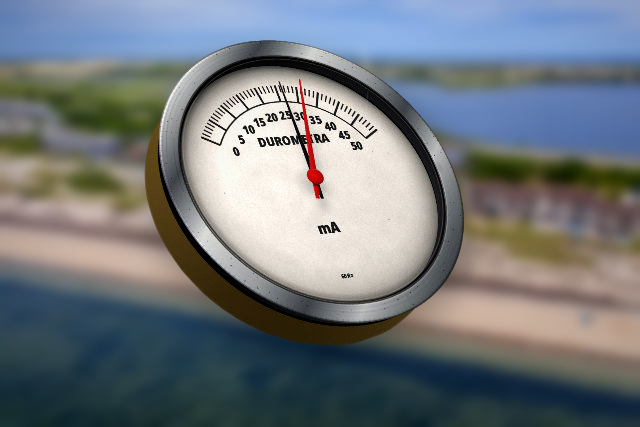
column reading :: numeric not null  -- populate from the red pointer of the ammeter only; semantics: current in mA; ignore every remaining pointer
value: 30 mA
